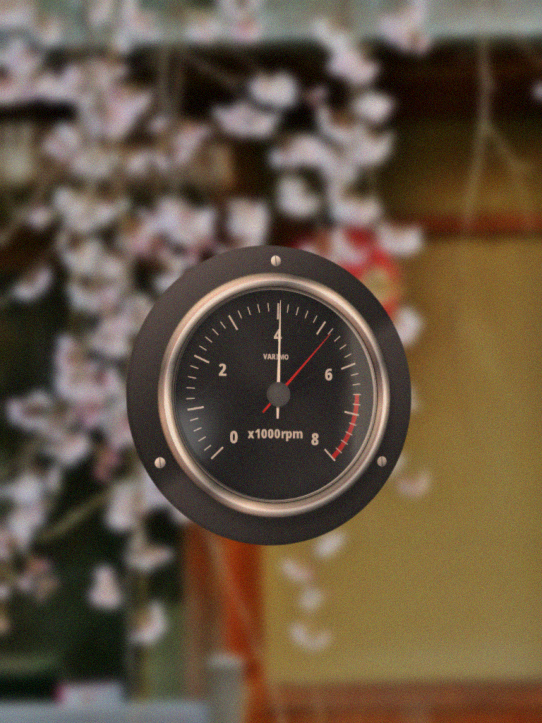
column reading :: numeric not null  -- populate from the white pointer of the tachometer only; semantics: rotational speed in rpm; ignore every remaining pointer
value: 4000 rpm
